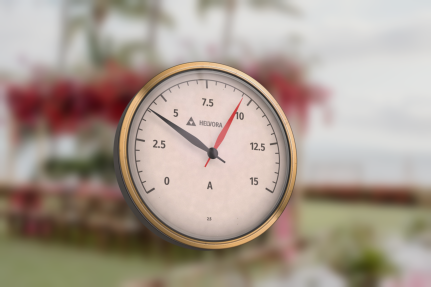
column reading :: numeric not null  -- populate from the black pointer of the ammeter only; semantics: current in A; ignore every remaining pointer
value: 4 A
